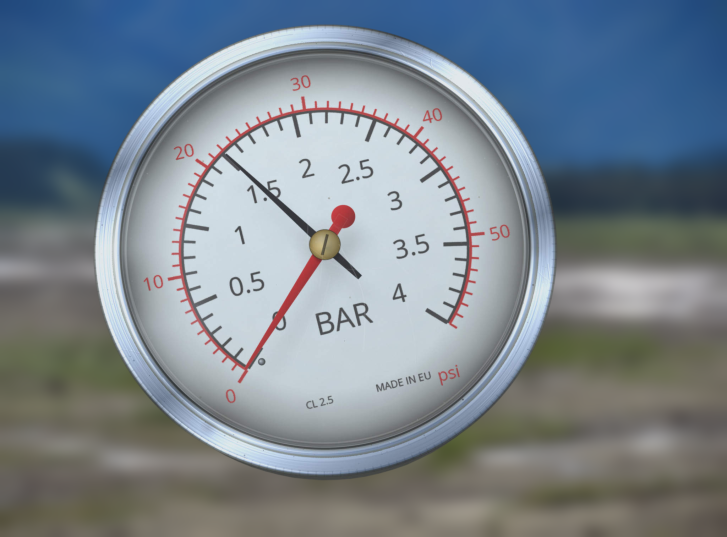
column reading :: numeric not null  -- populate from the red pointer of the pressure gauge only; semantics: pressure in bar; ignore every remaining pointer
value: 0 bar
